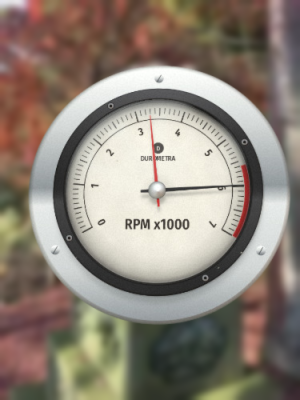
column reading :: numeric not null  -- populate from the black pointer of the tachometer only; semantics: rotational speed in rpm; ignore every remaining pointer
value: 6000 rpm
